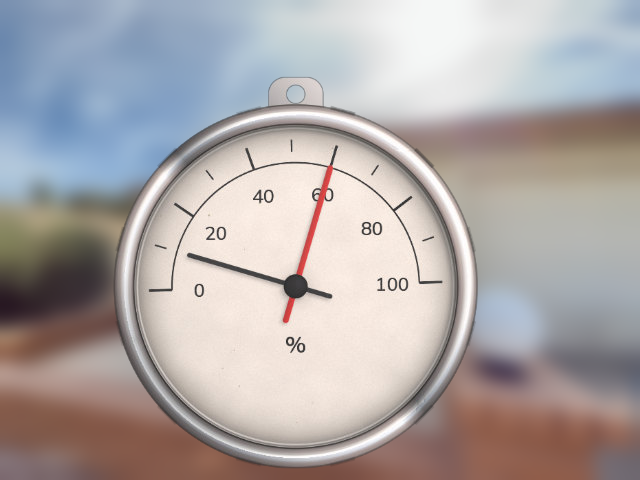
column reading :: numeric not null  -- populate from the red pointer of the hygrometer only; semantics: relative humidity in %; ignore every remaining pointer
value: 60 %
